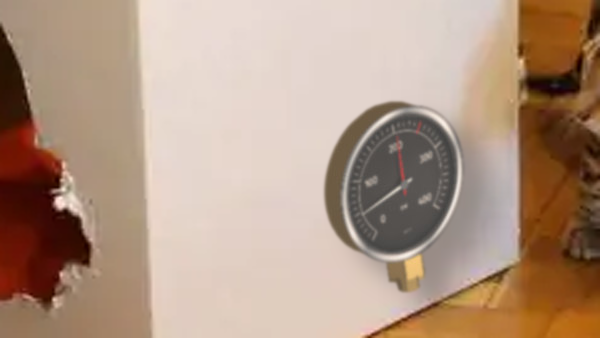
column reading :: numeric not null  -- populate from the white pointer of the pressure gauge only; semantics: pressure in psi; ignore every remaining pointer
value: 50 psi
